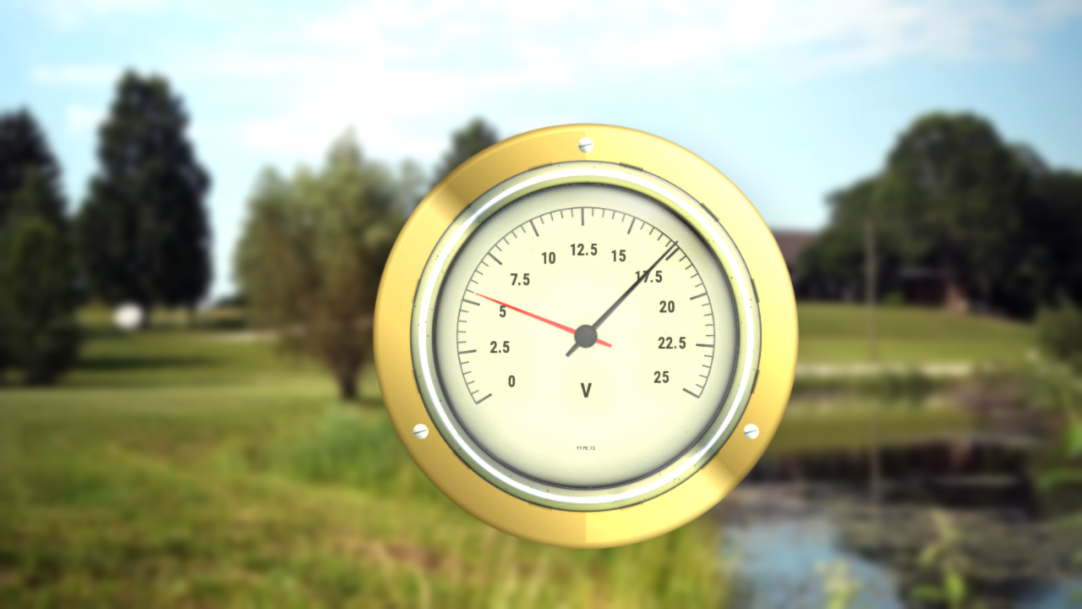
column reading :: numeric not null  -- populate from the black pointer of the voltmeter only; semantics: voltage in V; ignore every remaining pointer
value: 17.25 V
